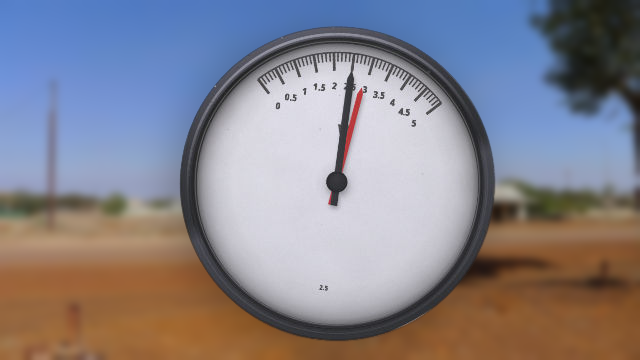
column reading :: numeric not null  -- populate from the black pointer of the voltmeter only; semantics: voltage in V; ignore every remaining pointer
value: 2.5 V
